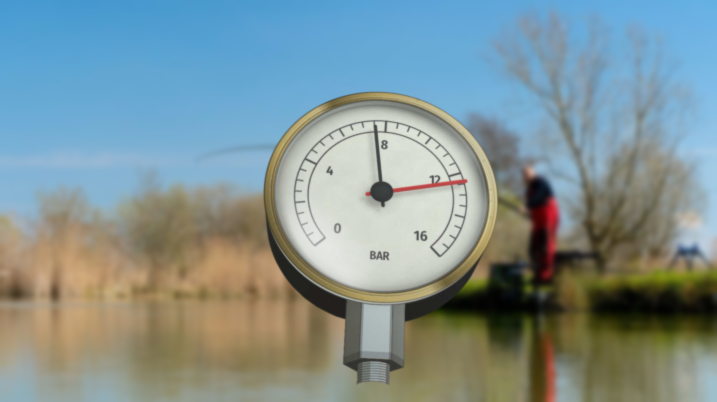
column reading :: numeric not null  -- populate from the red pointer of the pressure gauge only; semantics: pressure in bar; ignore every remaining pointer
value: 12.5 bar
